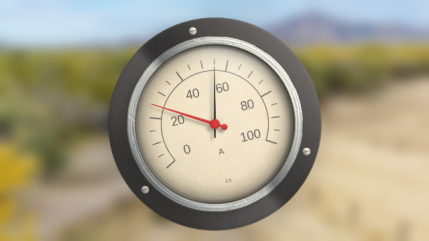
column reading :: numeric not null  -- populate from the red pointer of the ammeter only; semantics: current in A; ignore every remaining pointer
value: 25 A
